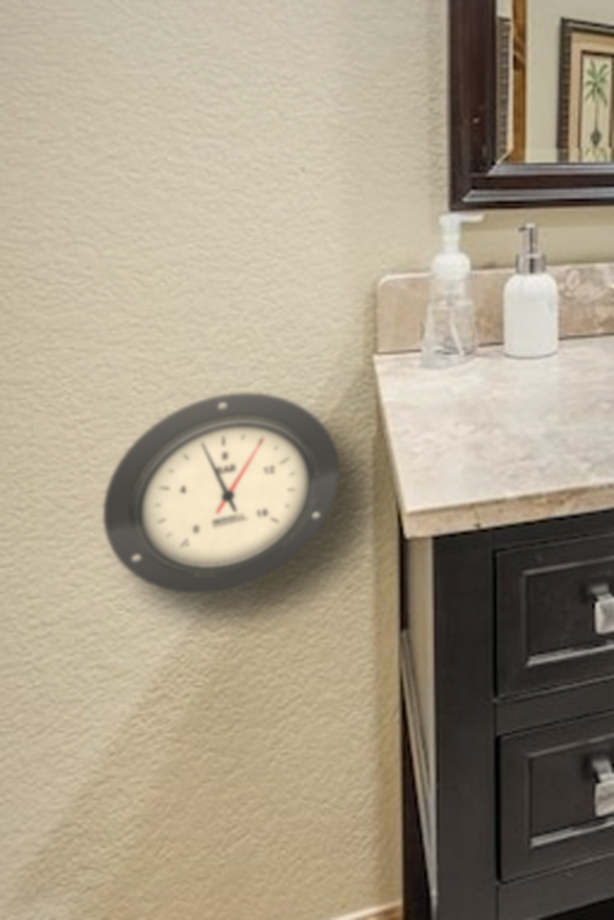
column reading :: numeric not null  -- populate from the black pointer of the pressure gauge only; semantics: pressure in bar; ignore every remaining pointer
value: 7 bar
